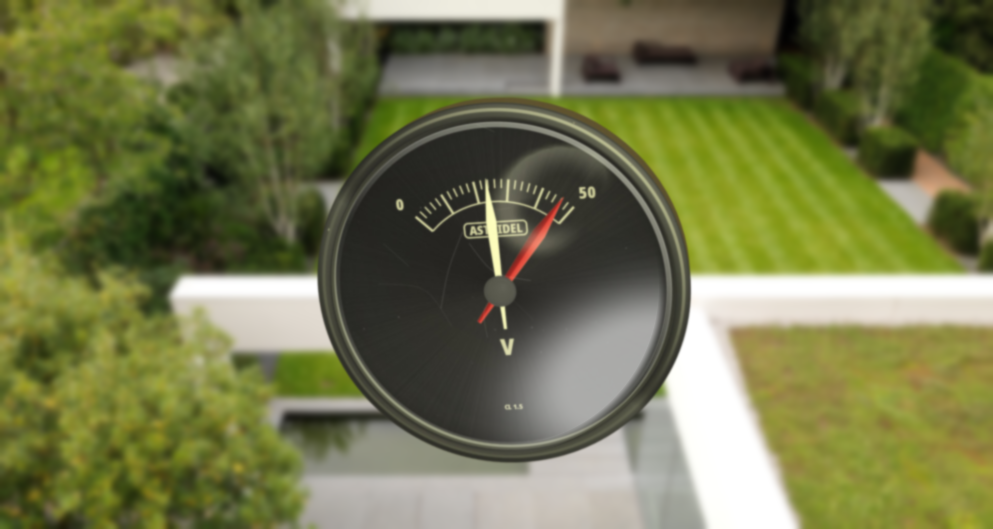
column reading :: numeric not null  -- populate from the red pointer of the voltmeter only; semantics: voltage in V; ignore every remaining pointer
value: 46 V
